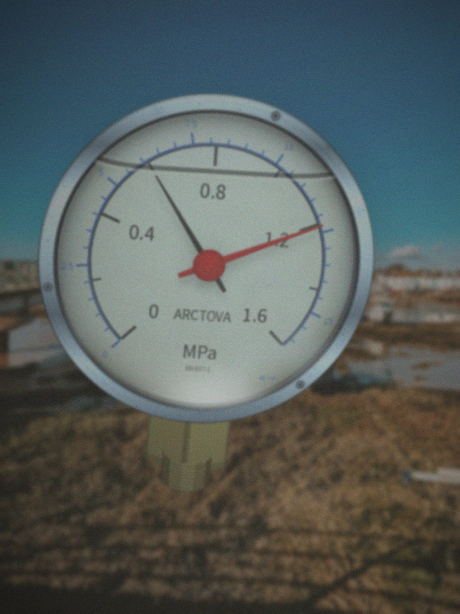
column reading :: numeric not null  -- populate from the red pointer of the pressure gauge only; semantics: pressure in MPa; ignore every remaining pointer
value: 1.2 MPa
